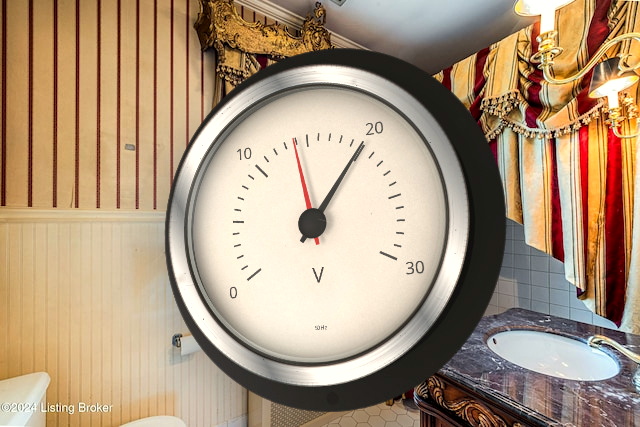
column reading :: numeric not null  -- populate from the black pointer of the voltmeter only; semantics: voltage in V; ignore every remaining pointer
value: 20 V
